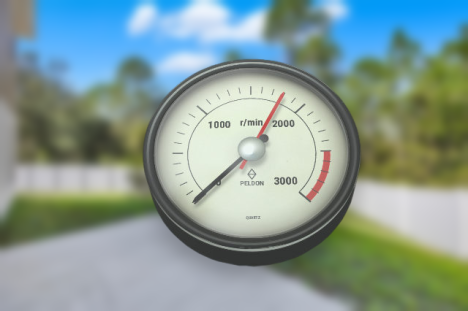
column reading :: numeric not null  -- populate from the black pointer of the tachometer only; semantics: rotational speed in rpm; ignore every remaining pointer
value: 0 rpm
